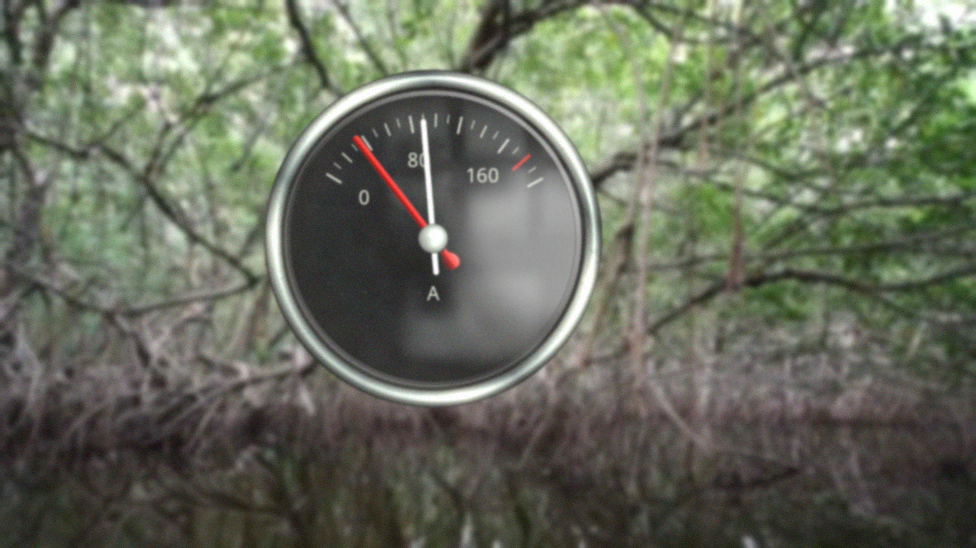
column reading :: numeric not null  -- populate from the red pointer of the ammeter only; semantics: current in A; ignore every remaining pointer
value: 35 A
